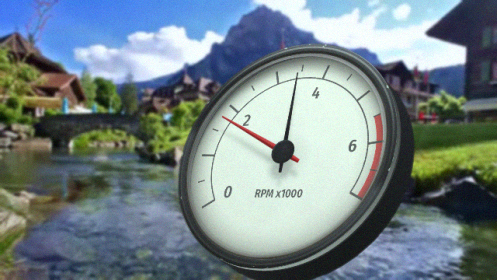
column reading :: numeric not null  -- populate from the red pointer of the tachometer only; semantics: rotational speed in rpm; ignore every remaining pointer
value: 1750 rpm
